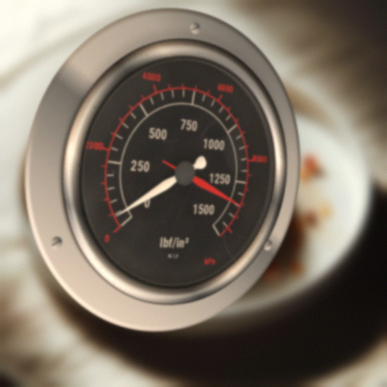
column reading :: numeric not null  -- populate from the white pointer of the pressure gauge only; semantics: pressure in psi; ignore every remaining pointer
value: 50 psi
